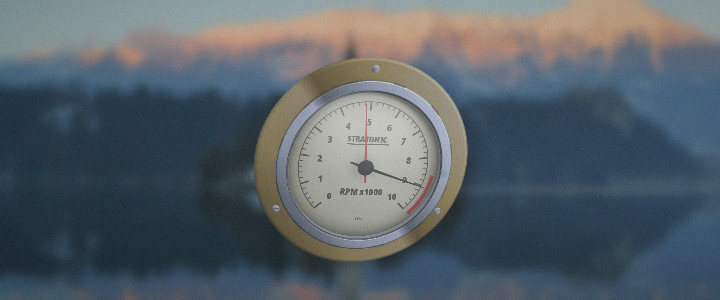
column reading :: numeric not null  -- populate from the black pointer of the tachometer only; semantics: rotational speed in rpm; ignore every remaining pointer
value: 9000 rpm
